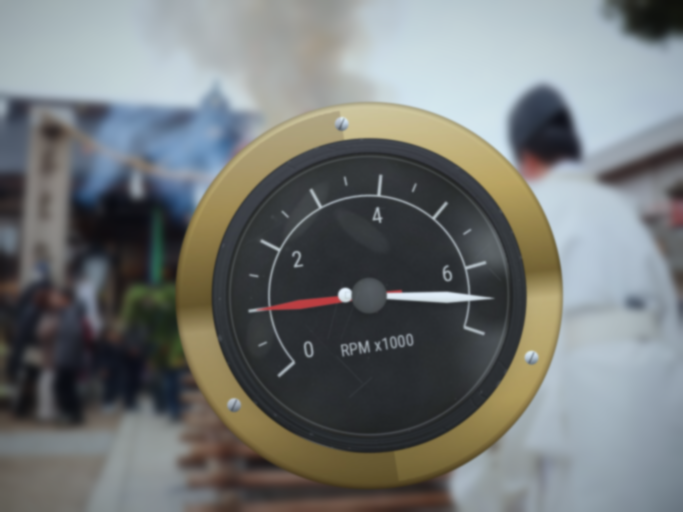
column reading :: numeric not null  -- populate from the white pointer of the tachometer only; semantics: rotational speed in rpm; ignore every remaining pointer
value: 6500 rpm
